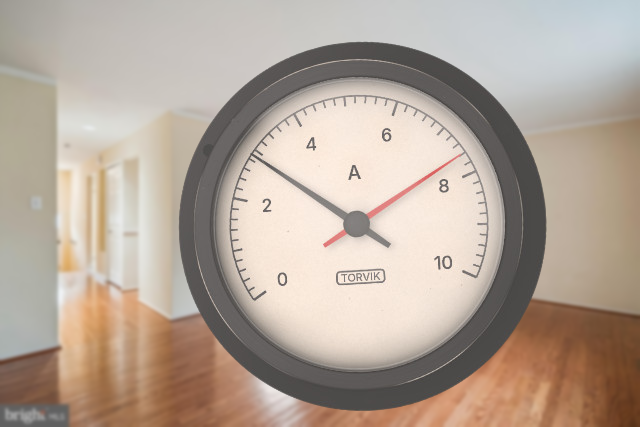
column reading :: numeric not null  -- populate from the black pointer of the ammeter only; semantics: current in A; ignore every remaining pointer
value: 2.9 A
